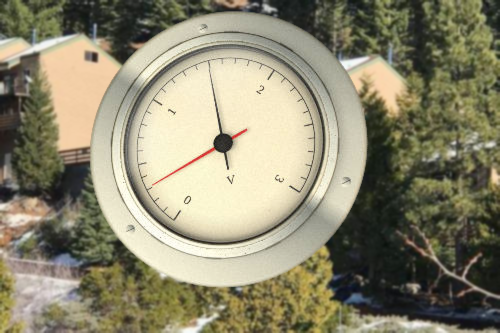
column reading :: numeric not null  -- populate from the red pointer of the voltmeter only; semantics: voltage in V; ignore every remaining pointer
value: 0.3 V
